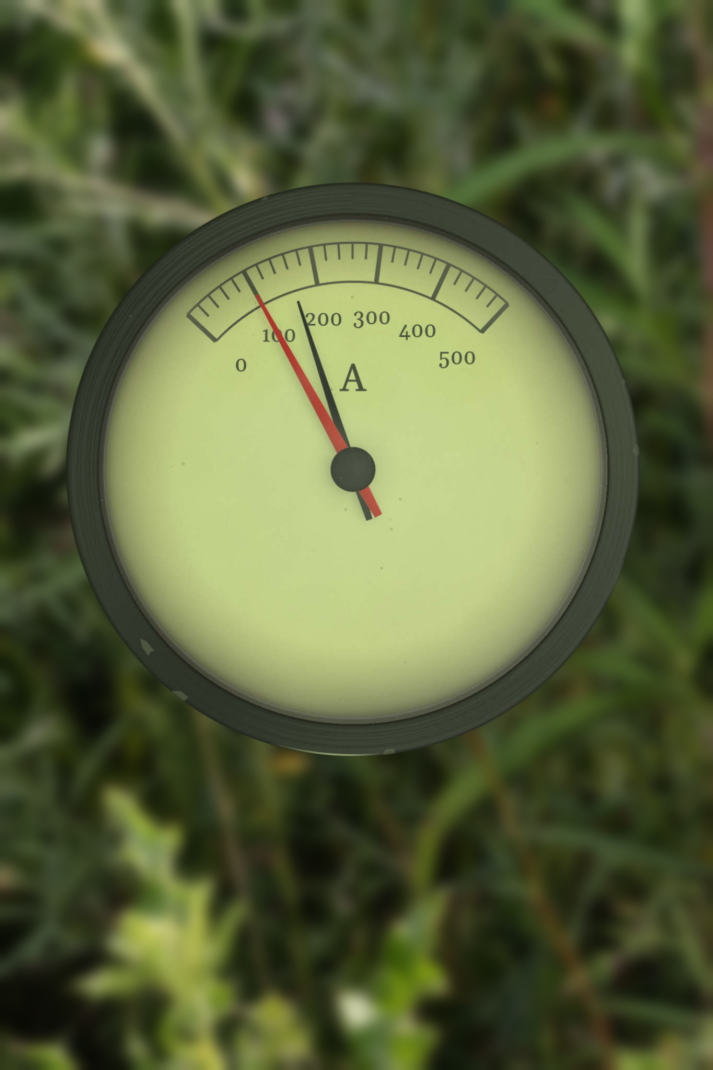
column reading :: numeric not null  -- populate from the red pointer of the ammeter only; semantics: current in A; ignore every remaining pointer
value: 100 A
